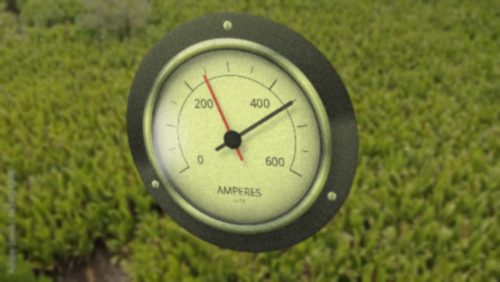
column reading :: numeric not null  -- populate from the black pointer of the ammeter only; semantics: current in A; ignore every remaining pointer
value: 450 A
